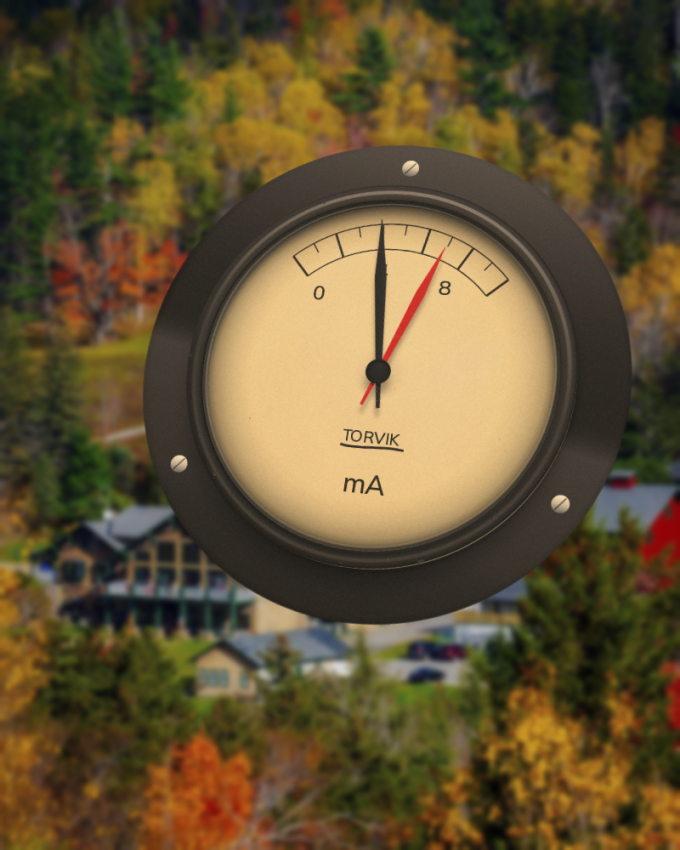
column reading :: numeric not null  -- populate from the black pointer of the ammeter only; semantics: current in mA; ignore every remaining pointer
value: 4 mA
